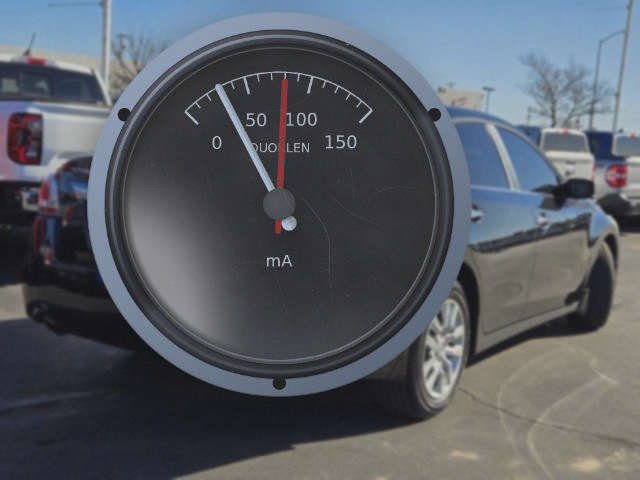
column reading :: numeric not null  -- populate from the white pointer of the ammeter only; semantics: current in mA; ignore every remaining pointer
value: 30 mA
